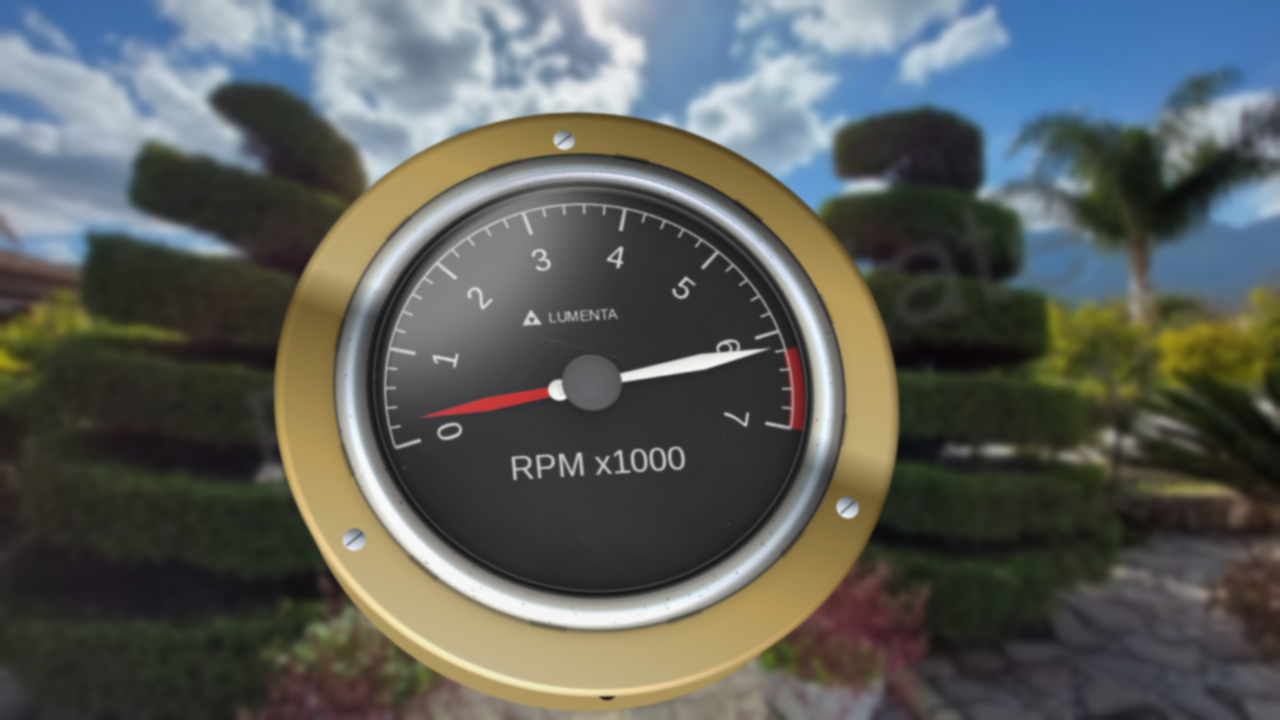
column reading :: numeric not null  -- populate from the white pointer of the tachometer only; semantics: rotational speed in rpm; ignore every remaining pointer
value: 6200 rpm
